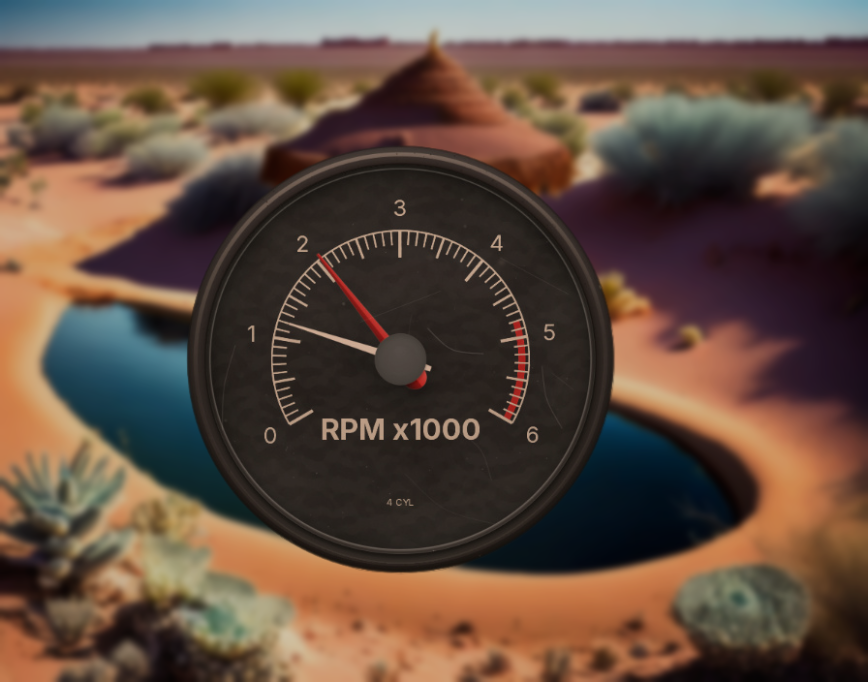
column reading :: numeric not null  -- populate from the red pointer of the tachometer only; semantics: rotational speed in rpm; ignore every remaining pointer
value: 2050 rpm
